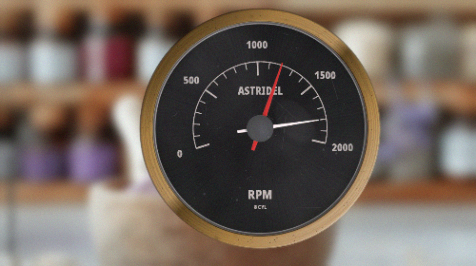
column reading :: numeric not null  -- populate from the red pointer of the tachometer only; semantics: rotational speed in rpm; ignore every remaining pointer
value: 1200 rpm
